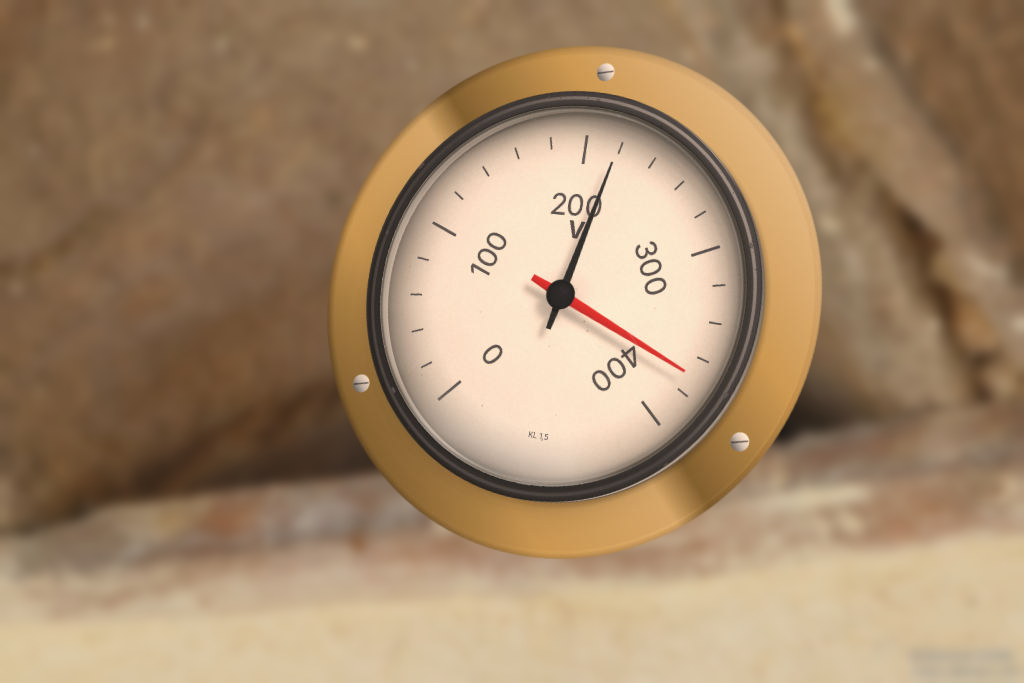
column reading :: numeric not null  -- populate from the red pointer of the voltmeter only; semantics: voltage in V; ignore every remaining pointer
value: 370 V
